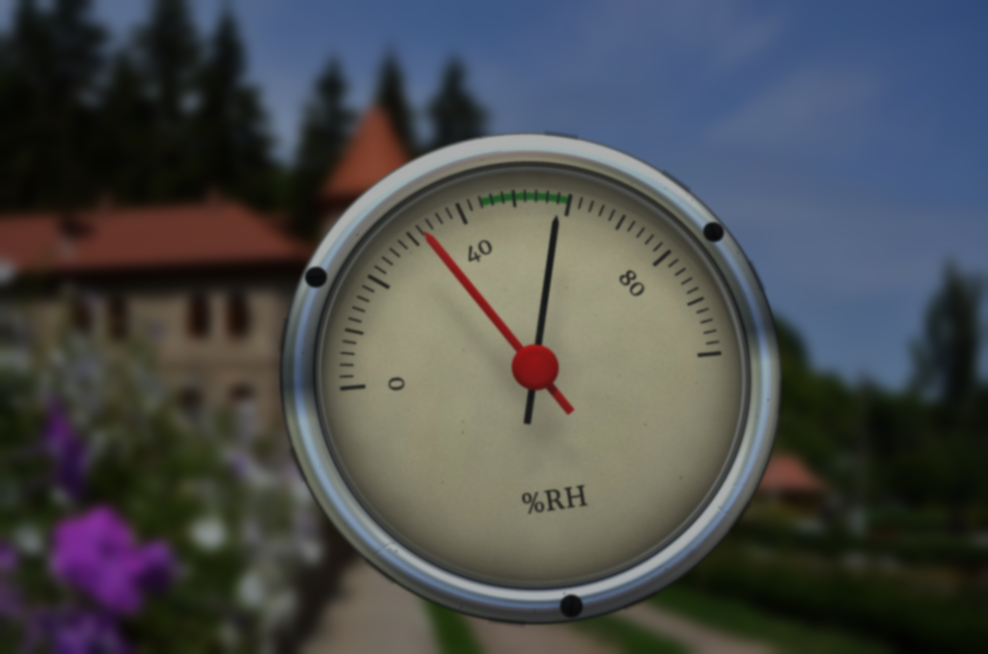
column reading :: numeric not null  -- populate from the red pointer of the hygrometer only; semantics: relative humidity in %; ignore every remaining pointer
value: 32 %
